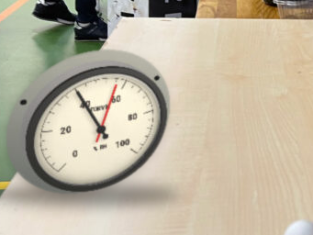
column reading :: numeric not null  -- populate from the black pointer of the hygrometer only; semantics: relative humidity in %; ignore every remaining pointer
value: 40 %
